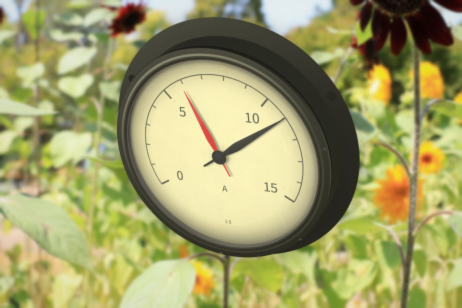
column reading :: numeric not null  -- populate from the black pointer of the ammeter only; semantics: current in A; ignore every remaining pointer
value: 11 A
